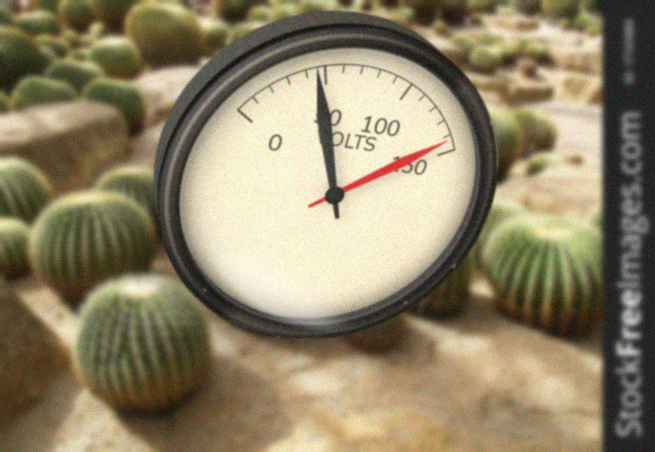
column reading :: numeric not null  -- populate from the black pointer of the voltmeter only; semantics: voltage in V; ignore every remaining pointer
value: 45 V
